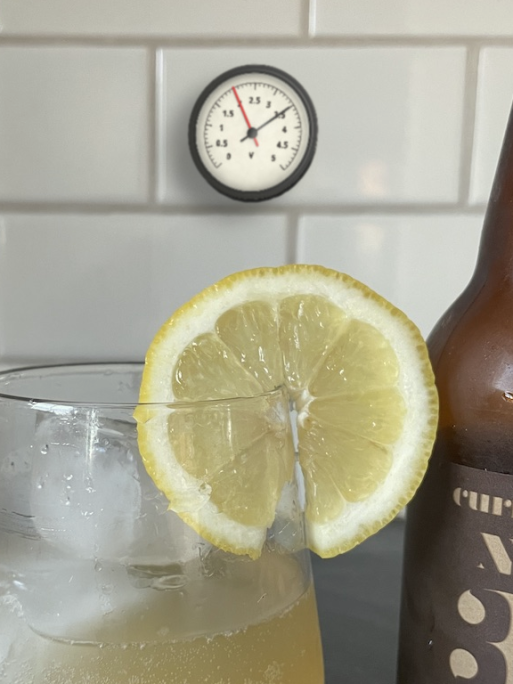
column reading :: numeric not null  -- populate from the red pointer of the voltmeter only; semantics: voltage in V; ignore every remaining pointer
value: 2 V
